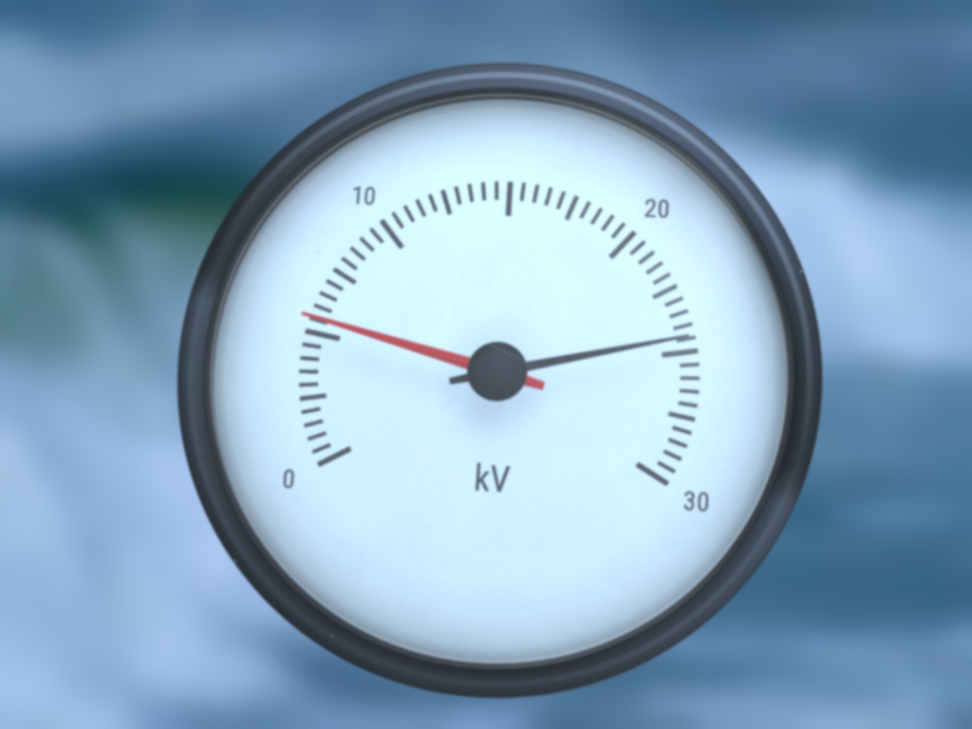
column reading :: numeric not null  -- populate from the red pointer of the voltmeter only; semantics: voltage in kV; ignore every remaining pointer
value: 5.5 kV
